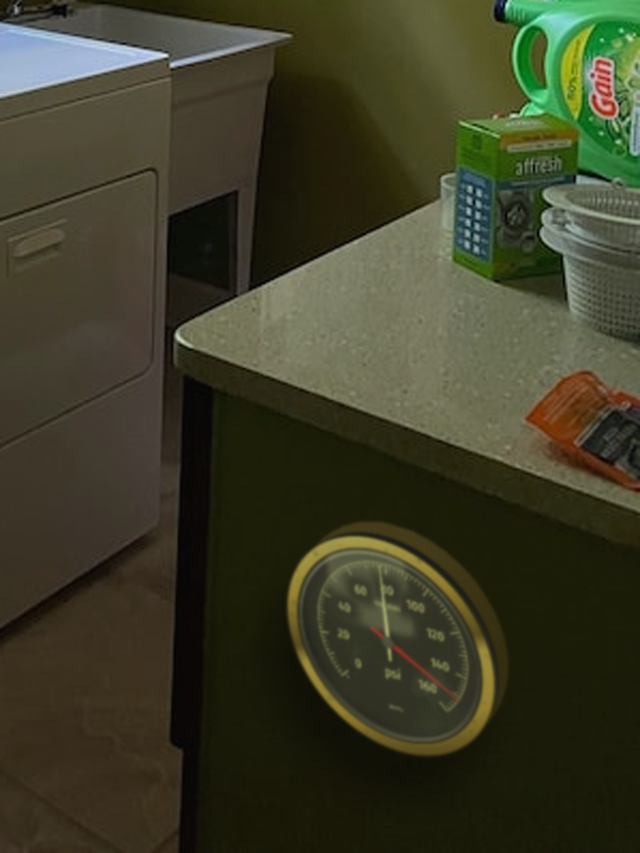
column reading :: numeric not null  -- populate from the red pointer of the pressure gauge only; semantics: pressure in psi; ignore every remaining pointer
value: 150 psi
